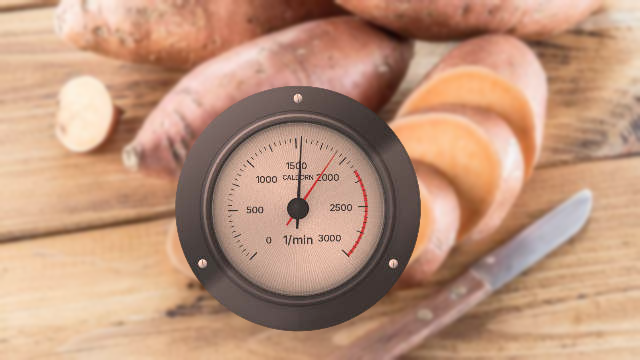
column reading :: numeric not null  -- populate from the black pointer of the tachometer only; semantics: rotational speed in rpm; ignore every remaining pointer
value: 1550 rpm
